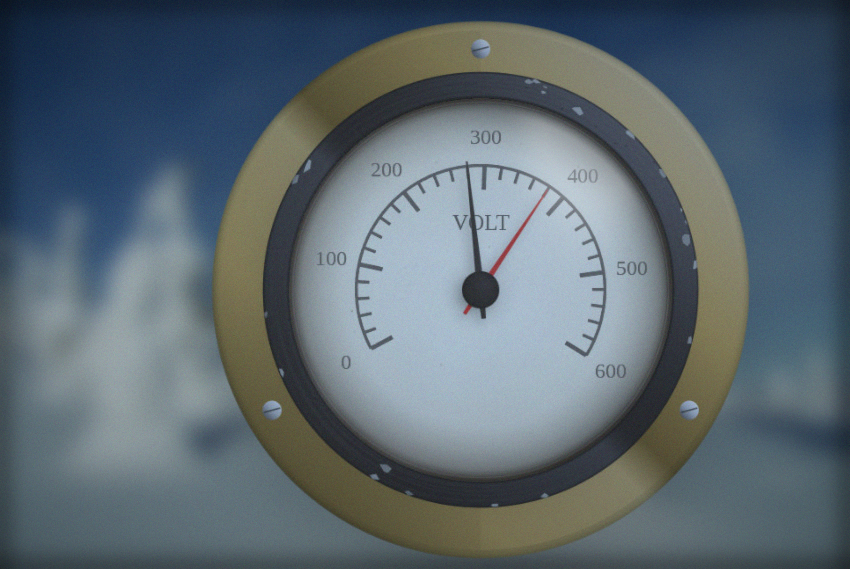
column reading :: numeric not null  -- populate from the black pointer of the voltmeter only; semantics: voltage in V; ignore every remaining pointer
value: 280 V
